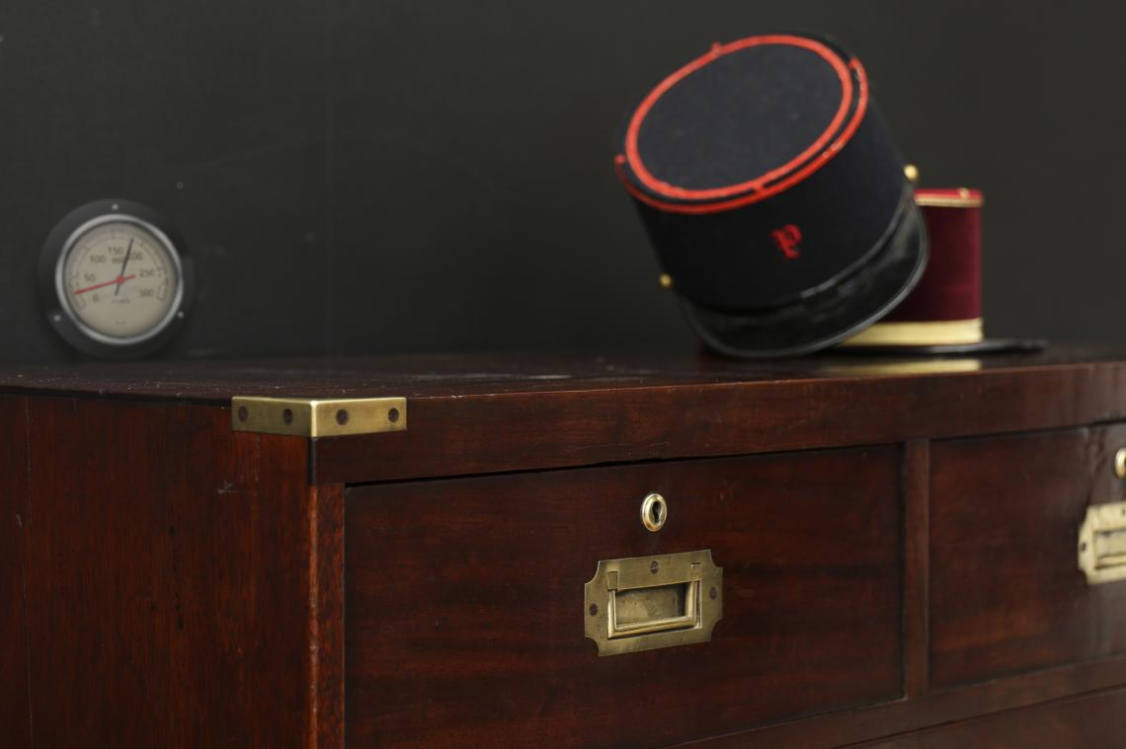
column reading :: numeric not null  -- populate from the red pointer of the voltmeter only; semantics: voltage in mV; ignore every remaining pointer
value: 25 mV
